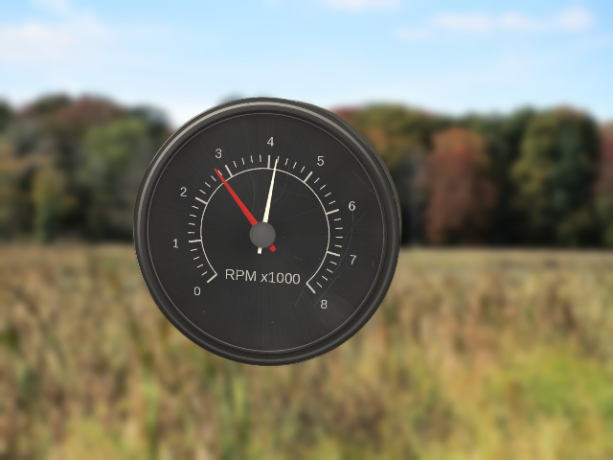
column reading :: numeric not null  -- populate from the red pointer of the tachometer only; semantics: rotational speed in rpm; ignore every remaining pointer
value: 2800 rpm
